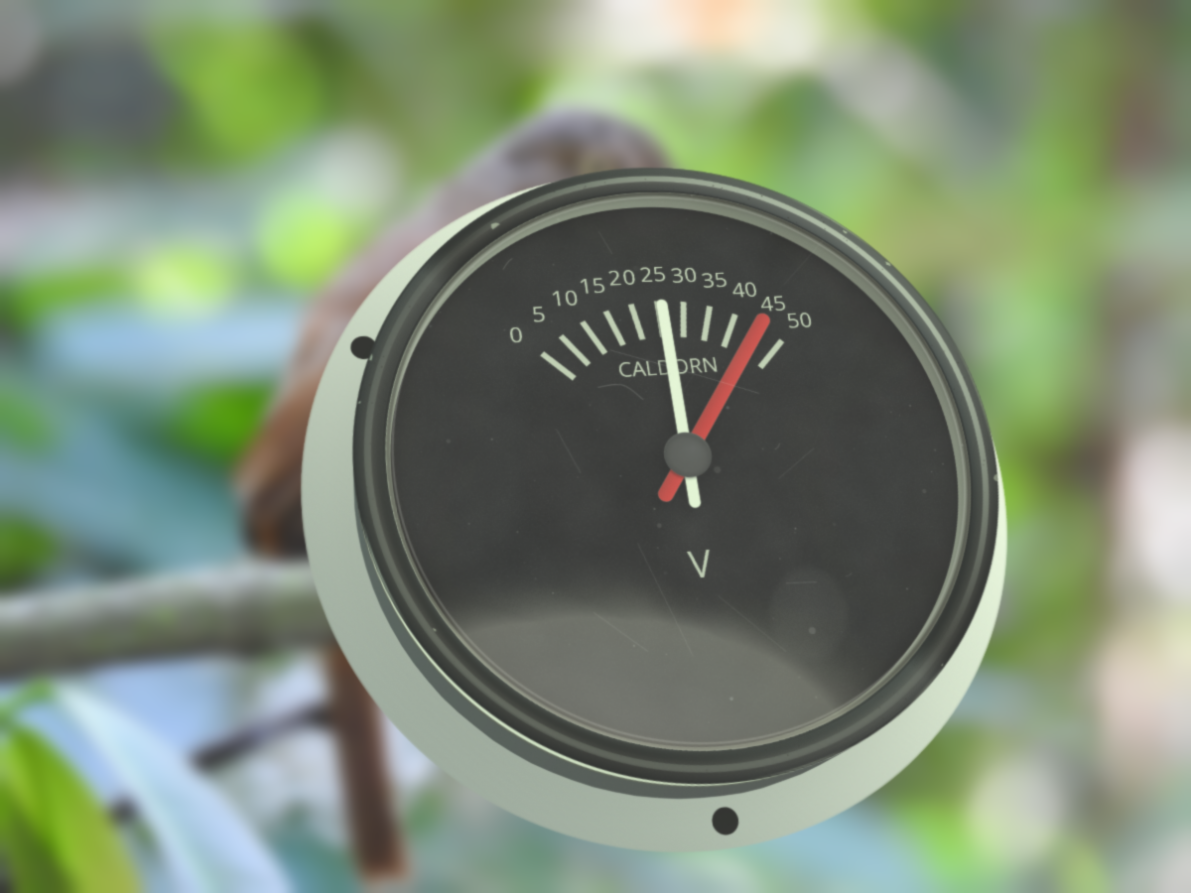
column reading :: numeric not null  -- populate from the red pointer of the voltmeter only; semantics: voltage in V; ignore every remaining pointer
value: 45 V
